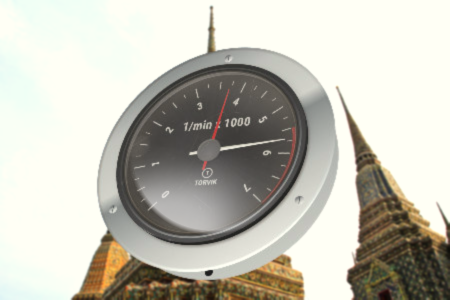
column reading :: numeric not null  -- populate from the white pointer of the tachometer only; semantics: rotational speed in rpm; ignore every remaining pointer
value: 5750 rpm
